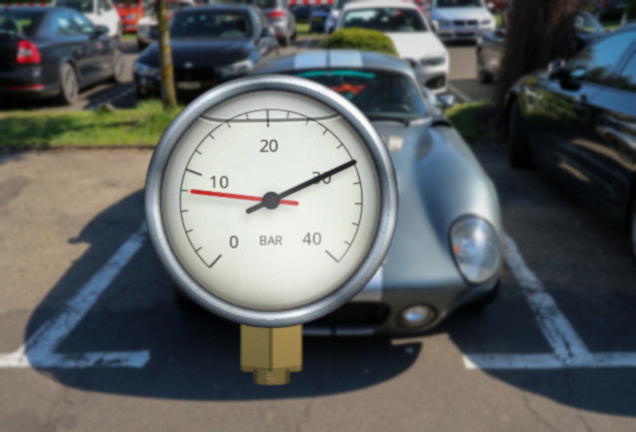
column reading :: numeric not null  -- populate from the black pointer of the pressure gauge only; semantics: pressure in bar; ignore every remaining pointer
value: 30 bar
